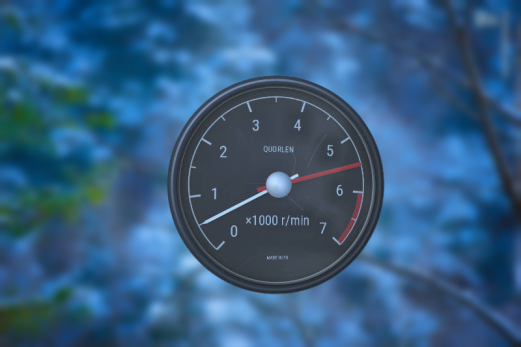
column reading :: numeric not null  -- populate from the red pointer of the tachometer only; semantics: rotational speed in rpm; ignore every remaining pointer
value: 5500 rpm
